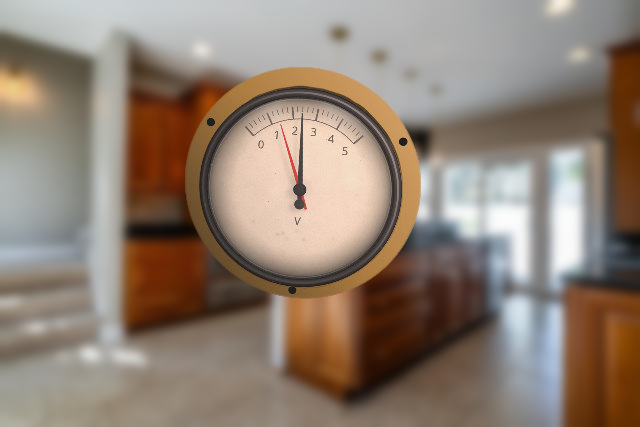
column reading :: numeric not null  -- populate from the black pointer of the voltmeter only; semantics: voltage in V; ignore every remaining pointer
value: 2.4 V
